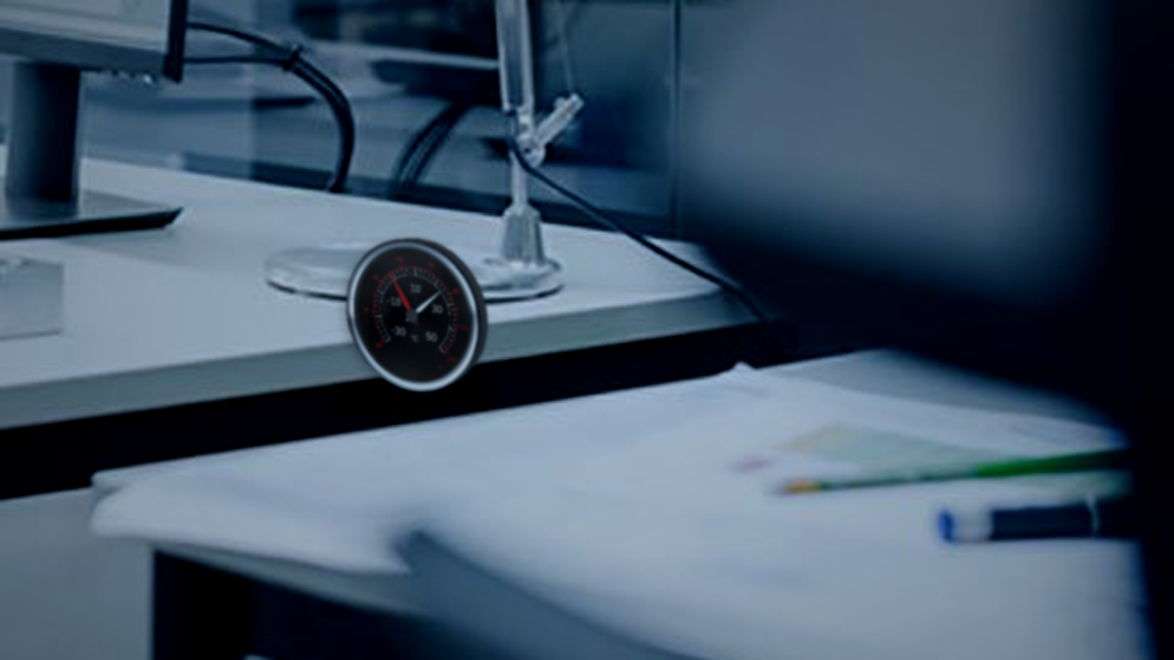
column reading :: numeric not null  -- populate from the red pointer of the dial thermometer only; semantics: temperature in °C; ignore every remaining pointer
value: 0 °C
